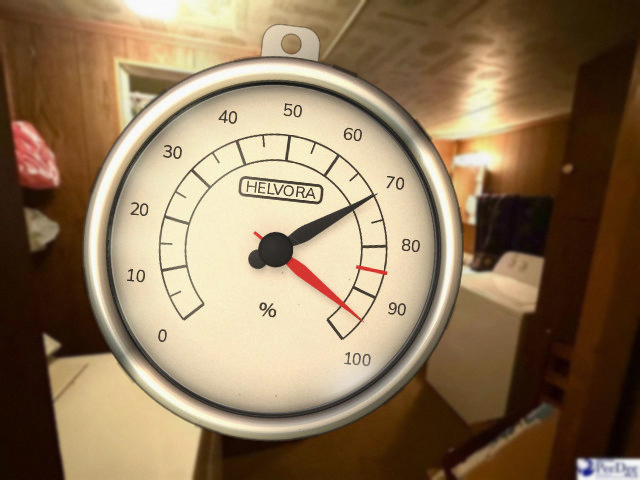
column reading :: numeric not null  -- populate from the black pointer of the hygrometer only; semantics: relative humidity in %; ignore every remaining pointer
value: 70 %
